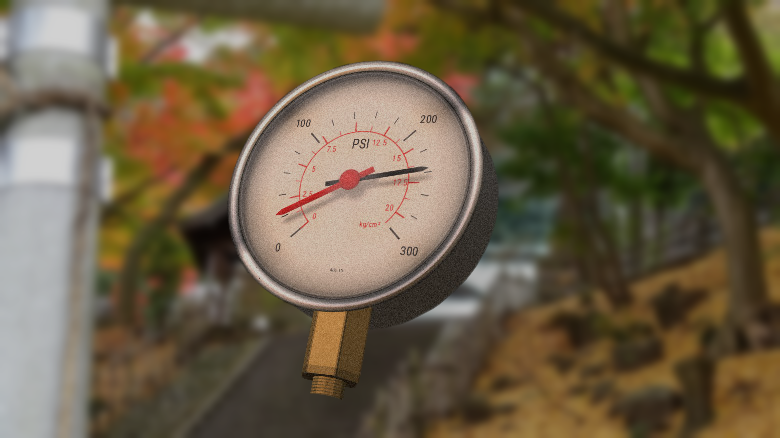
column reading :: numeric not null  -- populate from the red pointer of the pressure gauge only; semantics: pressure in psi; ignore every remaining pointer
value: 20 psi
